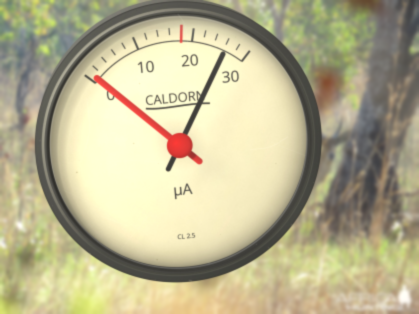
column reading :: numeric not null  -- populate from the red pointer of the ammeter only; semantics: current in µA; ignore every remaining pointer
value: 1 µA
